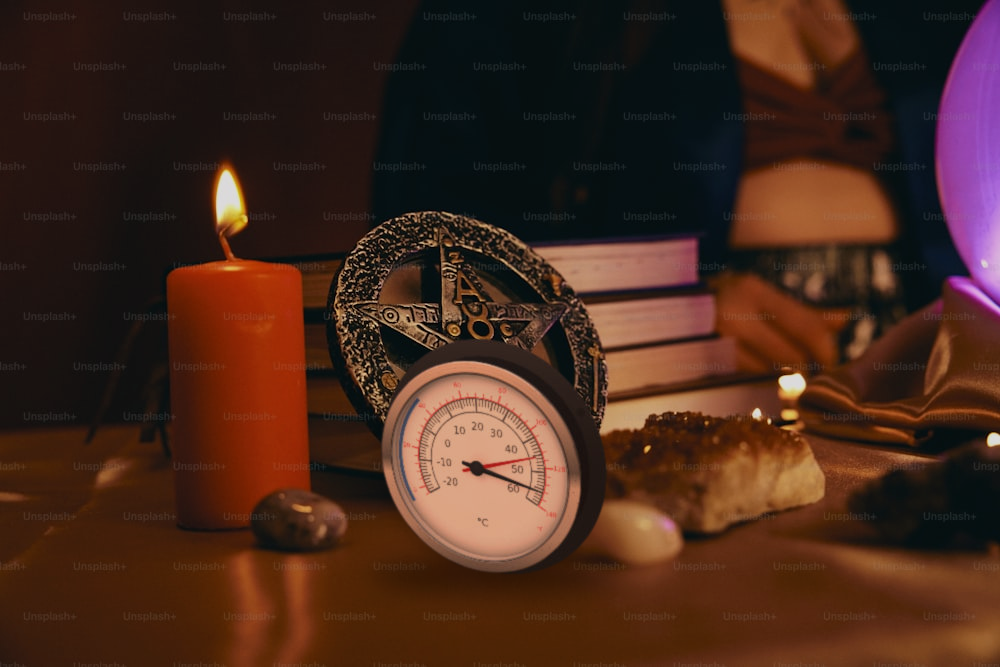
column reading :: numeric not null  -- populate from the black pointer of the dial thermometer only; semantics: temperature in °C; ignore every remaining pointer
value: 55 °C
